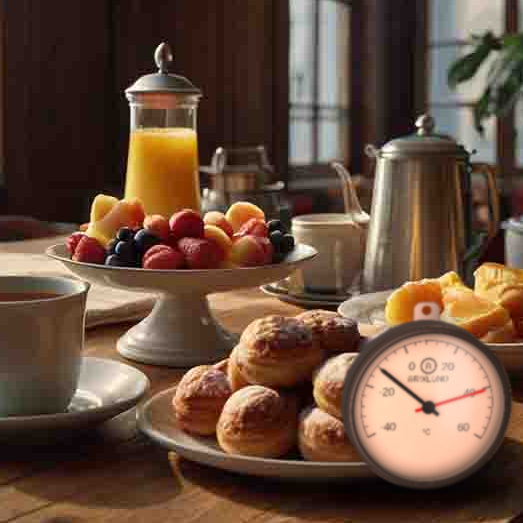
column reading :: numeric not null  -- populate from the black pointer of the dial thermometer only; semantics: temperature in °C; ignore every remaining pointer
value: -12 °C
